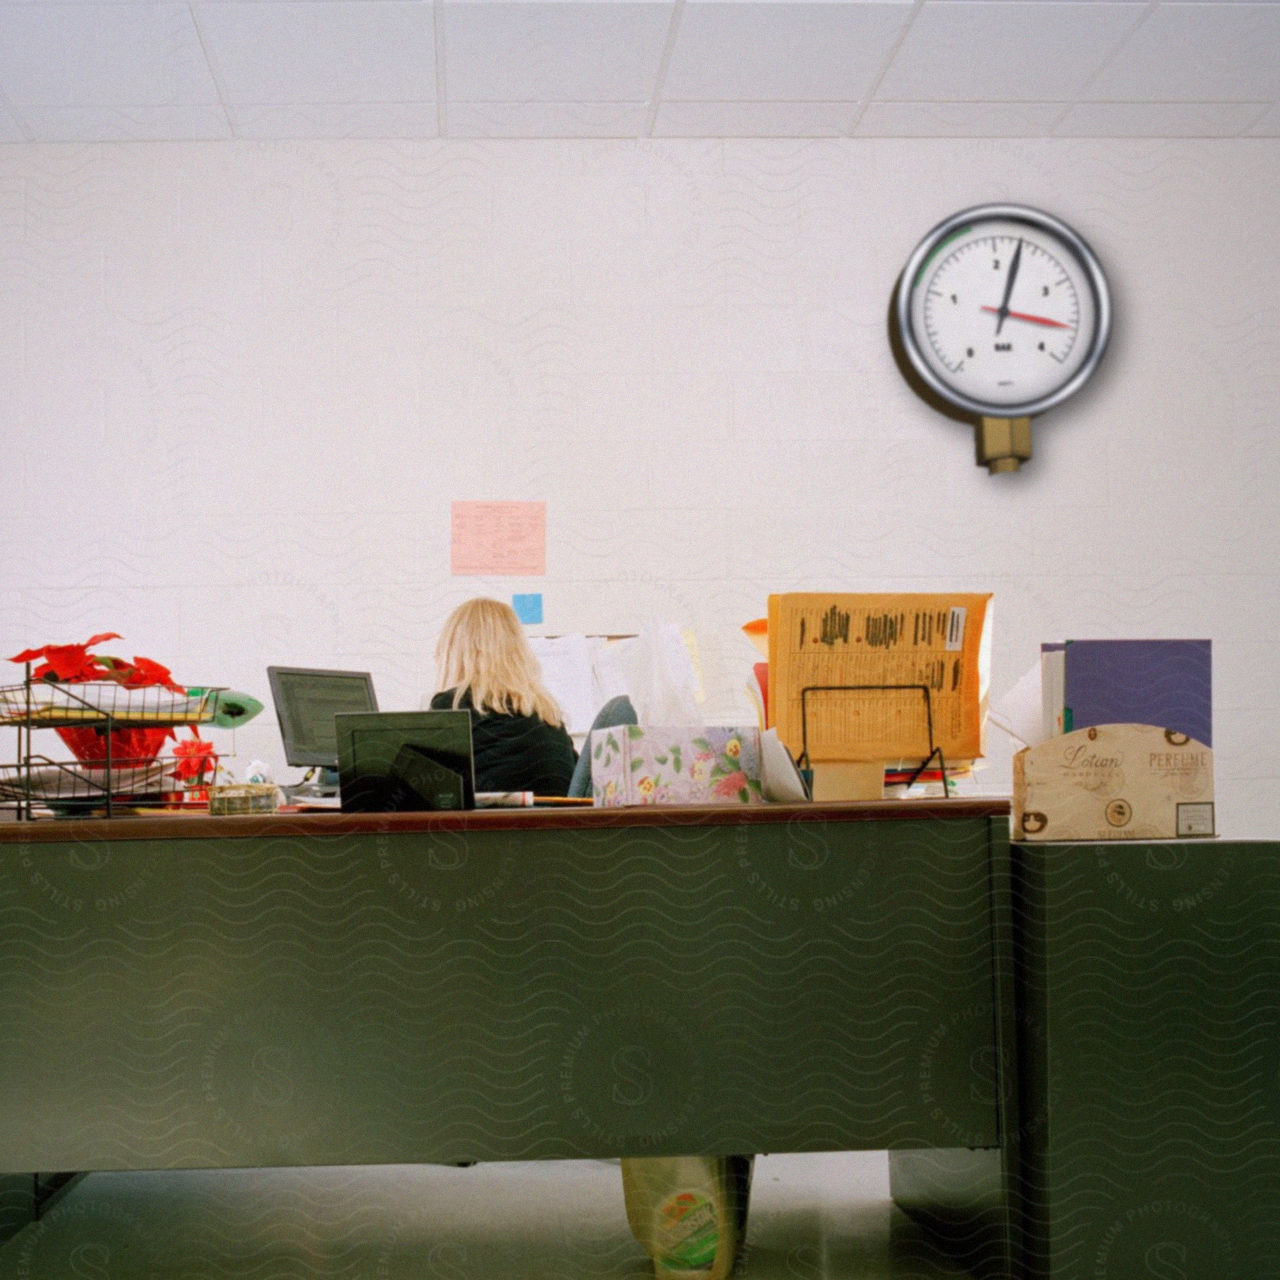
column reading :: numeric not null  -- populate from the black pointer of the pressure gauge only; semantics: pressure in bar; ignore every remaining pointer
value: 2.3 bar
